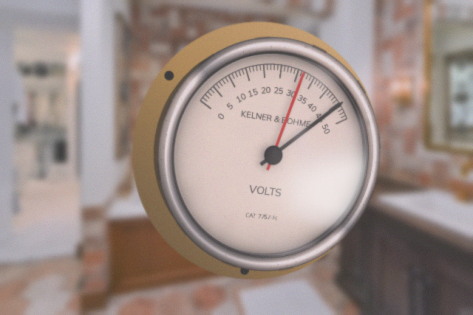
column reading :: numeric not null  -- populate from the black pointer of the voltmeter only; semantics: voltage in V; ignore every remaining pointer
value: 45 V
